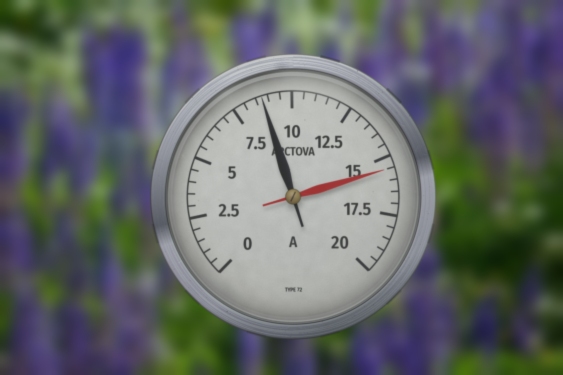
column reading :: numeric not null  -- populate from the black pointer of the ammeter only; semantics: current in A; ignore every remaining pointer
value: 8.75 A
